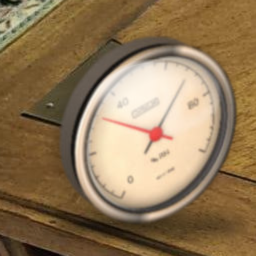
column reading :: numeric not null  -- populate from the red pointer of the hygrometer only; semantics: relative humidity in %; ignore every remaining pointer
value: 32 %
